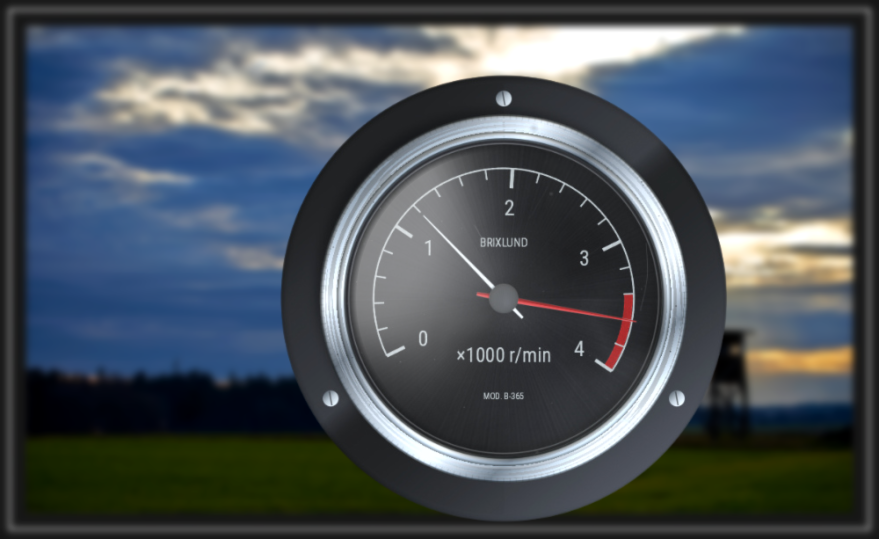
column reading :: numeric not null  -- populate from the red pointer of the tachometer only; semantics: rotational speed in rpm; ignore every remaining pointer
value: 3600 rpm
